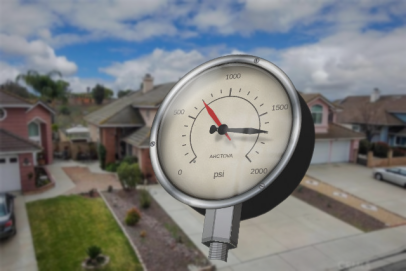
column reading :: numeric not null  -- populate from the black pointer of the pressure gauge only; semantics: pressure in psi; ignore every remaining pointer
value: 1700 psi
